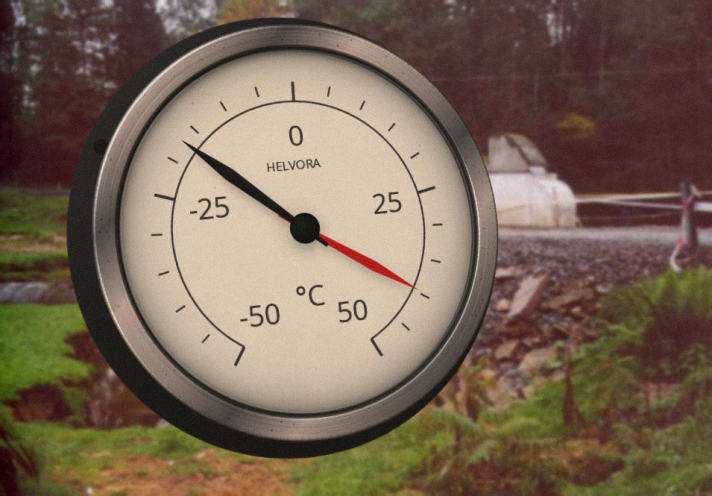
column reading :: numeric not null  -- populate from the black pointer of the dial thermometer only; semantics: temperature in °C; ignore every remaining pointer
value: -17.5 °C
